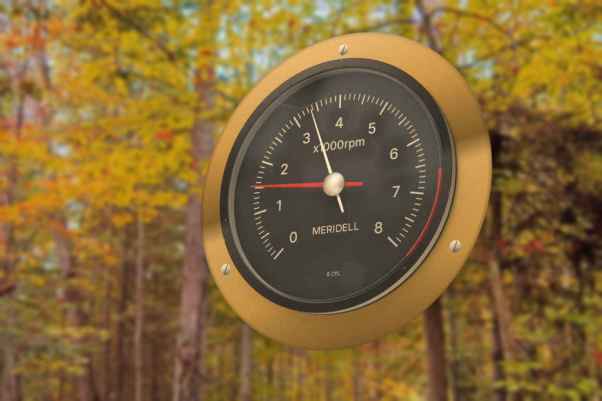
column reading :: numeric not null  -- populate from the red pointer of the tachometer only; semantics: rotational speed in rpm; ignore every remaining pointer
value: 1500 rpm
